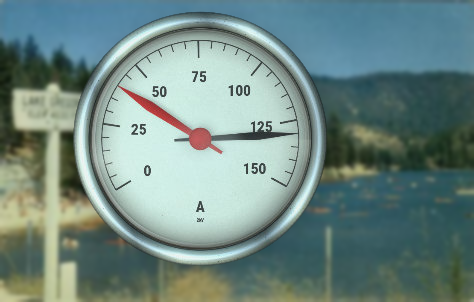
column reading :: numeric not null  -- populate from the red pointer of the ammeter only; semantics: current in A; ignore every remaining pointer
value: 40 A
